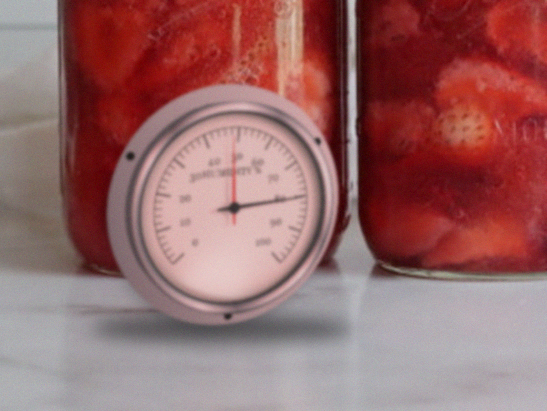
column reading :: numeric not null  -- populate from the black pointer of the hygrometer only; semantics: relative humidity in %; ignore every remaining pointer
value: 80 %
